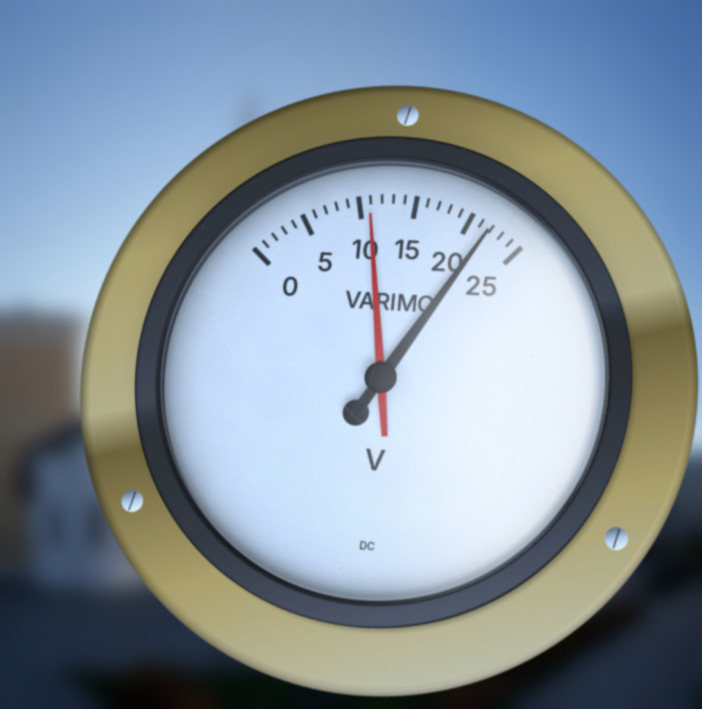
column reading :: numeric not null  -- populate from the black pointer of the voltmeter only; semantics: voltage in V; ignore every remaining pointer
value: 22 V
